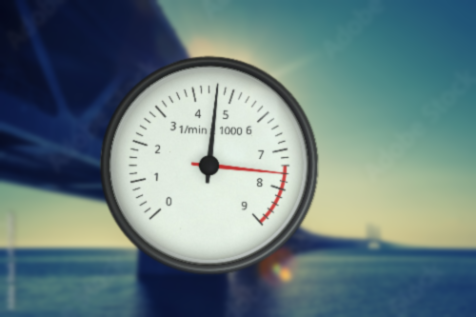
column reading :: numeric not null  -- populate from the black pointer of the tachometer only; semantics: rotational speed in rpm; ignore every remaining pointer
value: 4600 rpm
